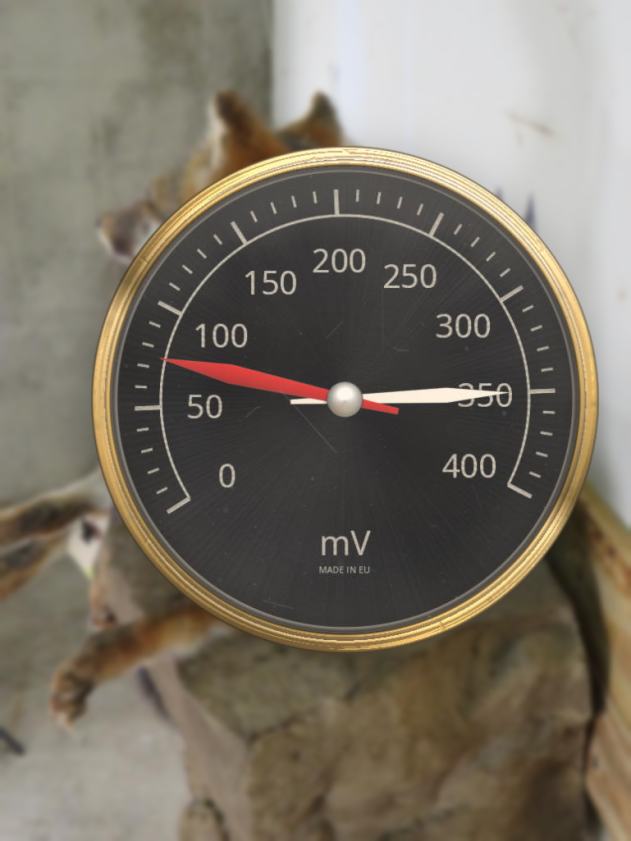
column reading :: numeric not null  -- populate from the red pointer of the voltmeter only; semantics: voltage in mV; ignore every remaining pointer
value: 75 mV
